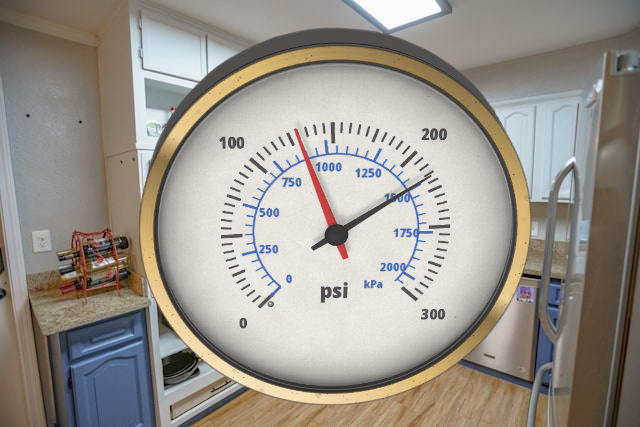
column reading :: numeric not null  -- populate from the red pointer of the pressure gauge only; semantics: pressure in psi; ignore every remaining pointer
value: 130 psi
